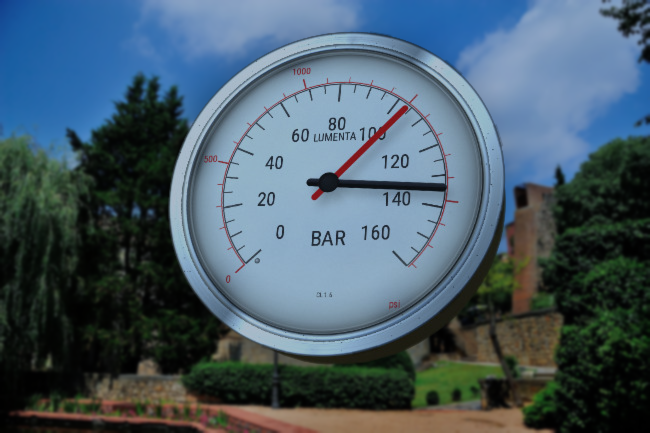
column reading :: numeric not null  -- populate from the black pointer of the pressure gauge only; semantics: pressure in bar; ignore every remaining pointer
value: 135 bar
